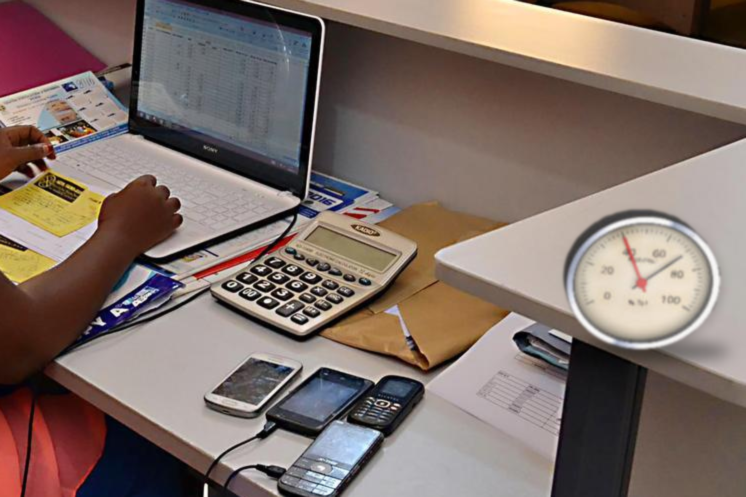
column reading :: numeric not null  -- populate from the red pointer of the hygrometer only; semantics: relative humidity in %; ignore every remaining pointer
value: 40 %
